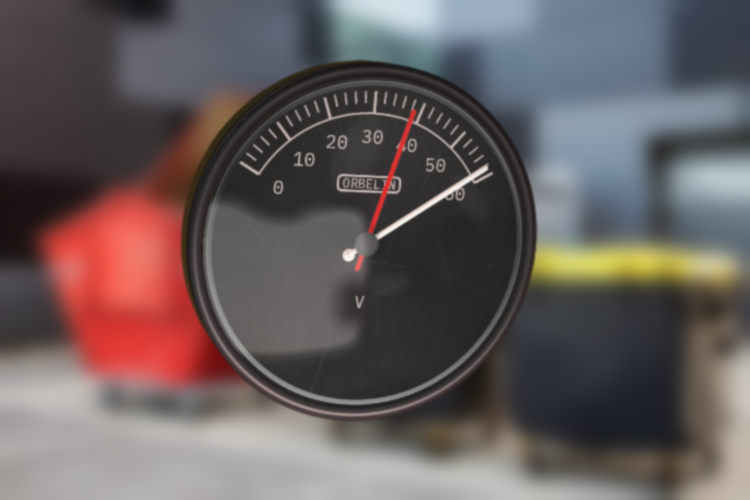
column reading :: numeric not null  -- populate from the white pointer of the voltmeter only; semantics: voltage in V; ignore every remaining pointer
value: 58 V
